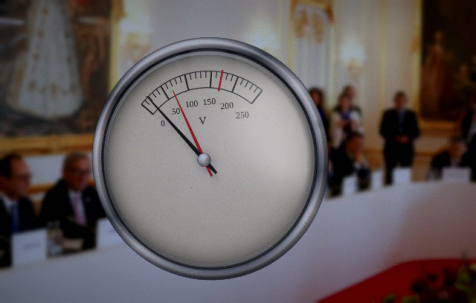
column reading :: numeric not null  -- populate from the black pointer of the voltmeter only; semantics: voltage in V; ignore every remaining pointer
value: 20 V
